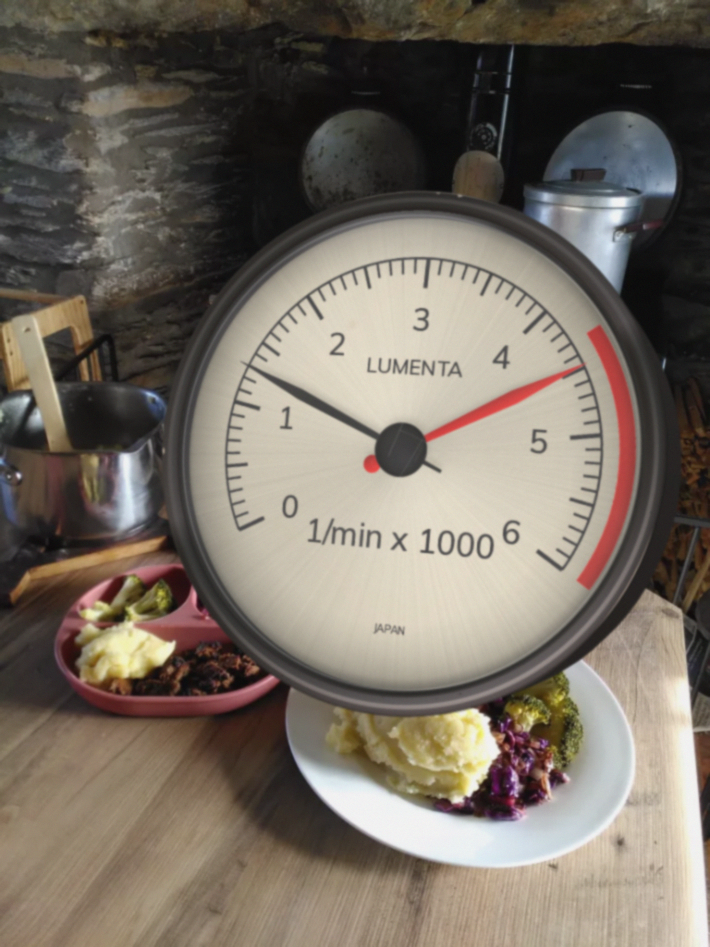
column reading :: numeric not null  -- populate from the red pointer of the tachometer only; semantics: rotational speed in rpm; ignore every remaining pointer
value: 4500 rpm
